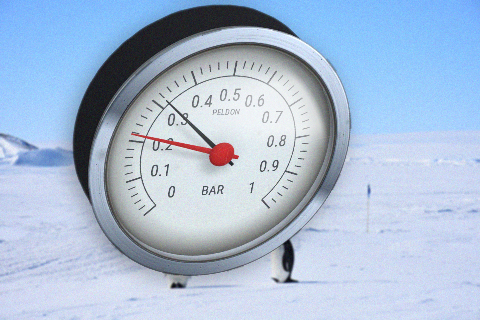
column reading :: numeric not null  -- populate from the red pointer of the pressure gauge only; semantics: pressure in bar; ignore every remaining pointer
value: 0.22 bar
